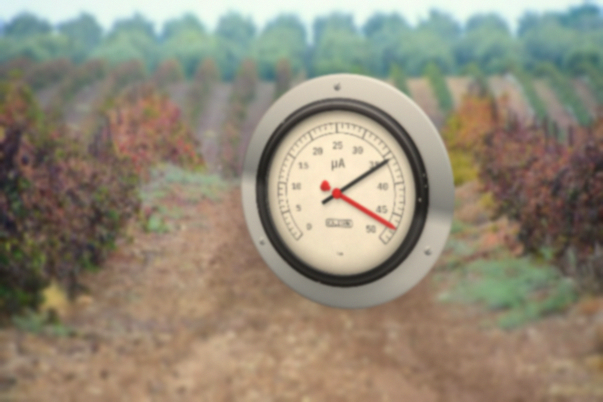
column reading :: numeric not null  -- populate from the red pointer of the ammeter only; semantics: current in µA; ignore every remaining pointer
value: 47 µA
